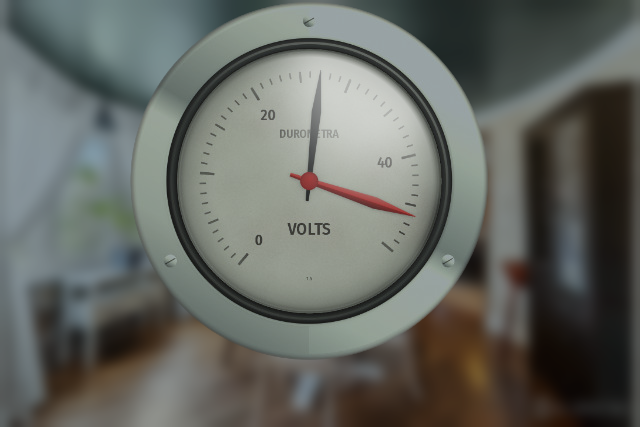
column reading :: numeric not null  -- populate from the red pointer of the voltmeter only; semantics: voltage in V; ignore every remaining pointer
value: 46 V
